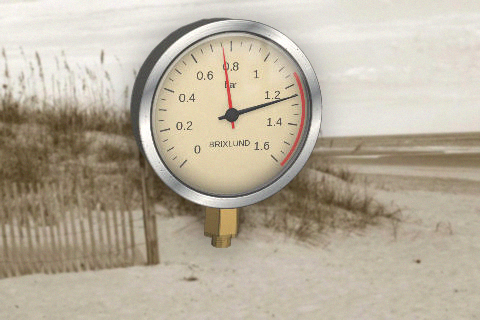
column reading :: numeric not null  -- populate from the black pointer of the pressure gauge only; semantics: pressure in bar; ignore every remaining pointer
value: 1.25 bar
